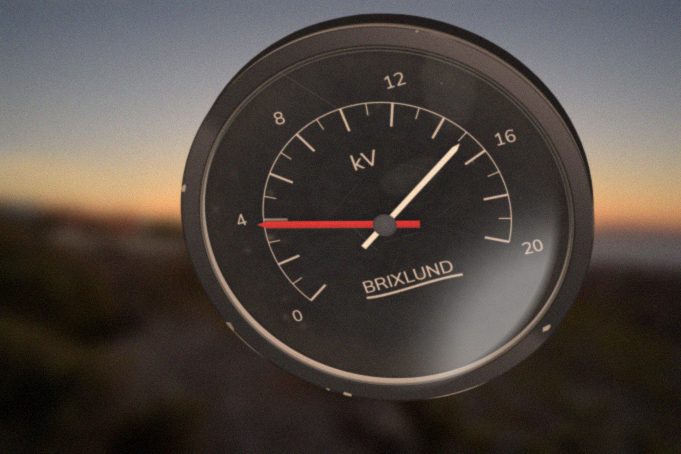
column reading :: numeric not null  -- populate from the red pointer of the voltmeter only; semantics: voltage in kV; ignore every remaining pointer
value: 4 kV
